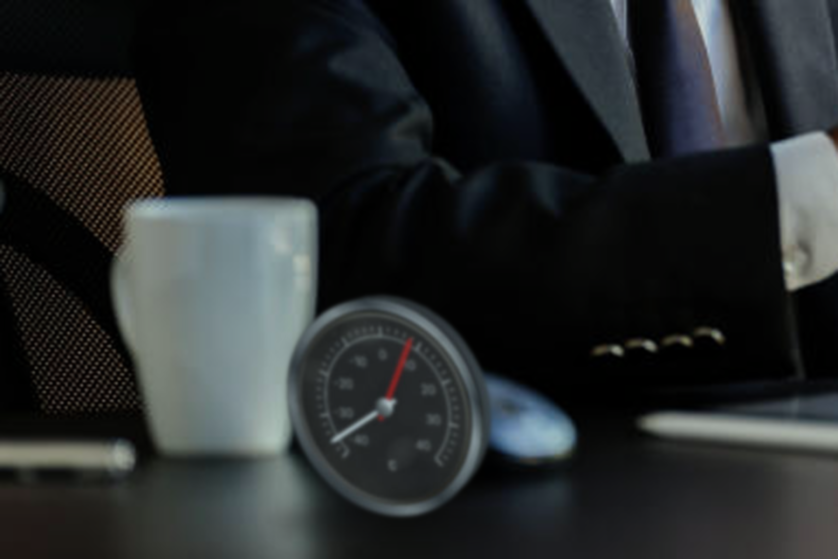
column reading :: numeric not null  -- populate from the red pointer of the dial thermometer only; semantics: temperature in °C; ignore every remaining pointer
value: 8 °C
